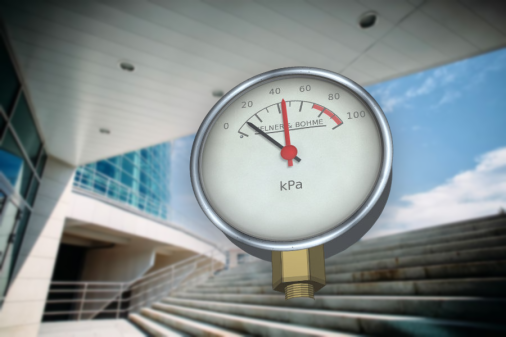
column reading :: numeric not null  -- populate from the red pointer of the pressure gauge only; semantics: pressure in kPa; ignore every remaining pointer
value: 45 kPa
